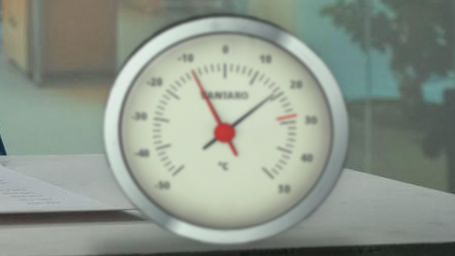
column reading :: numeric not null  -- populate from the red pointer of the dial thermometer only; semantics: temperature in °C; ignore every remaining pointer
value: -10 °C
